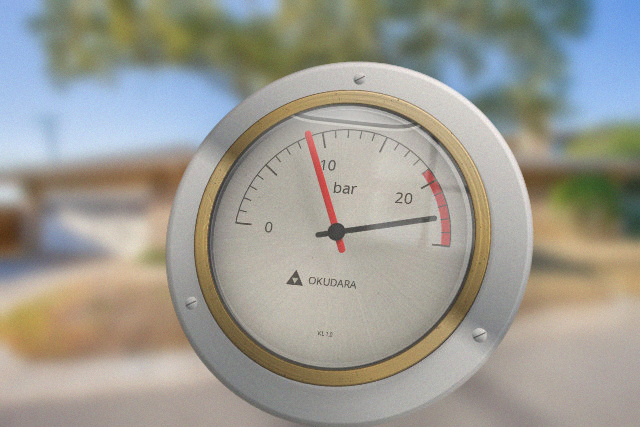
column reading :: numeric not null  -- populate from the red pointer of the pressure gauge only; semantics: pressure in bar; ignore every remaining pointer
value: 9 bar
